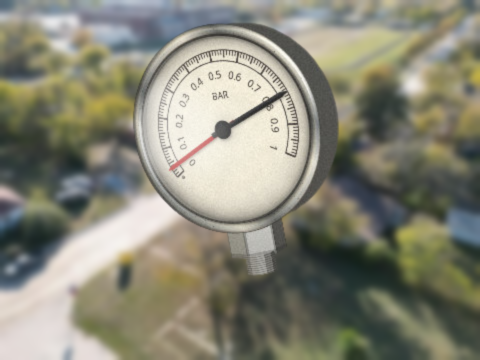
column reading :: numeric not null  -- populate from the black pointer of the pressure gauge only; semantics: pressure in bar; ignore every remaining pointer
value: 0.8 bar
